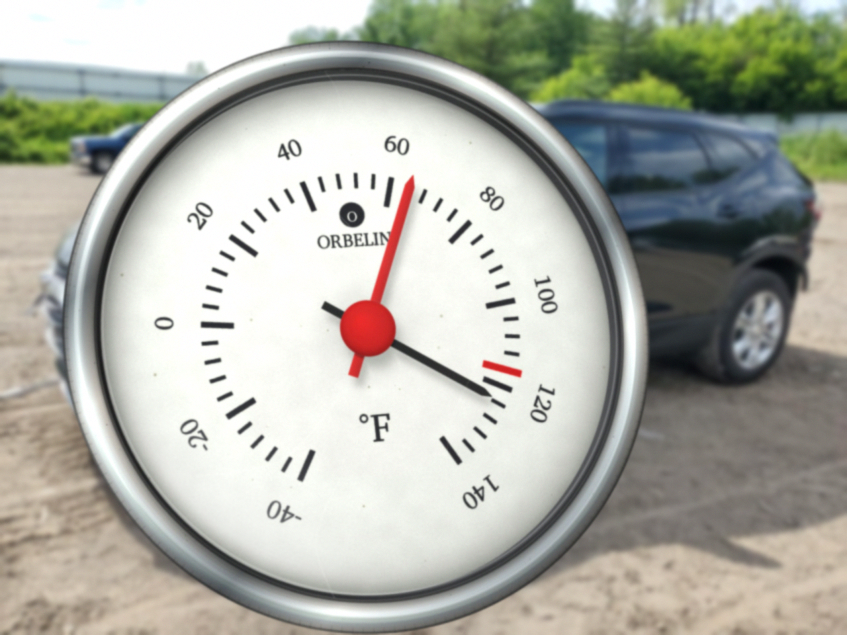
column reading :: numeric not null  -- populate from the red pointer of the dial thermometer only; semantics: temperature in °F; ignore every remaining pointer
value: 64 °F
